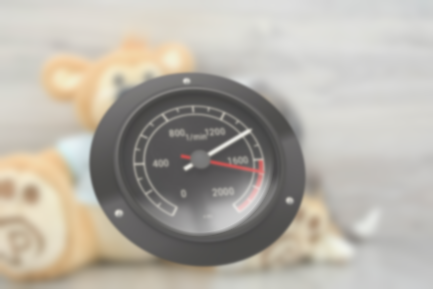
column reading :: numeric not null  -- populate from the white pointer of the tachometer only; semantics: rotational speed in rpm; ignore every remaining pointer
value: 1400 rpm
